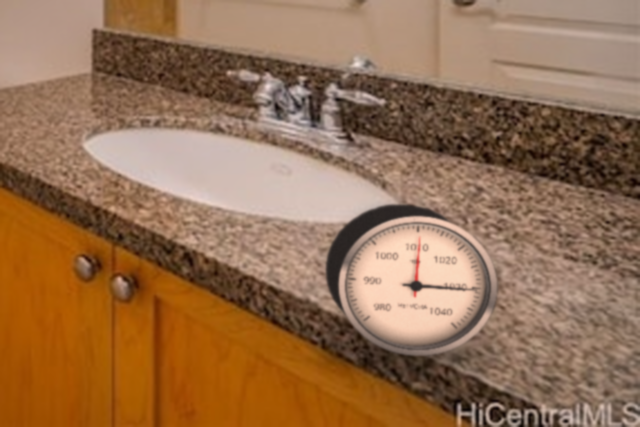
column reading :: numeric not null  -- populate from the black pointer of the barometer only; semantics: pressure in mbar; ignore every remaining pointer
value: 1030 mbar
